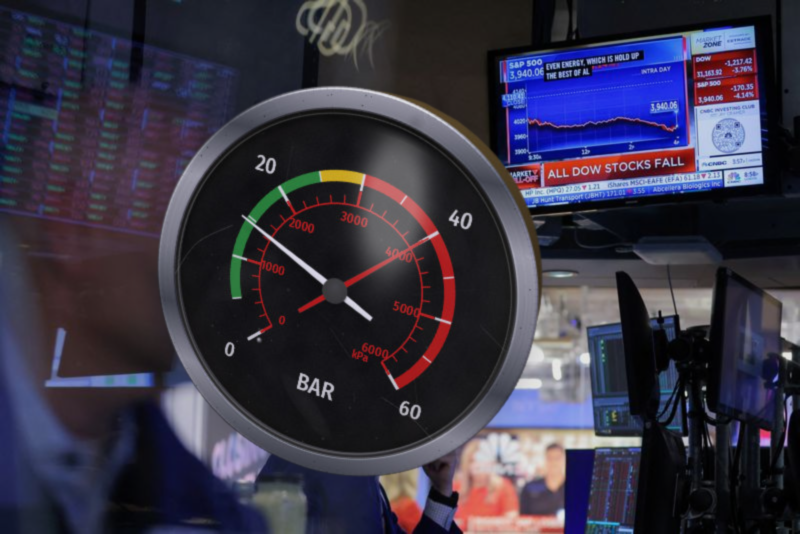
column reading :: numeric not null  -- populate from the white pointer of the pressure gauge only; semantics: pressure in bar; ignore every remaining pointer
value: 15 bar
